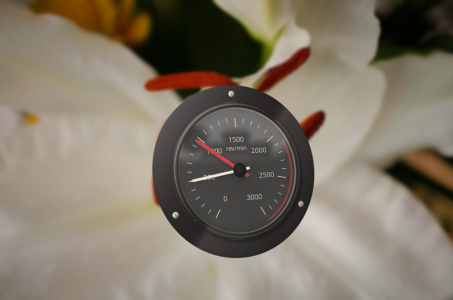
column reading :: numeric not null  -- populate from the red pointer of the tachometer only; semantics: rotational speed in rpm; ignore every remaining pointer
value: 950 rpm
